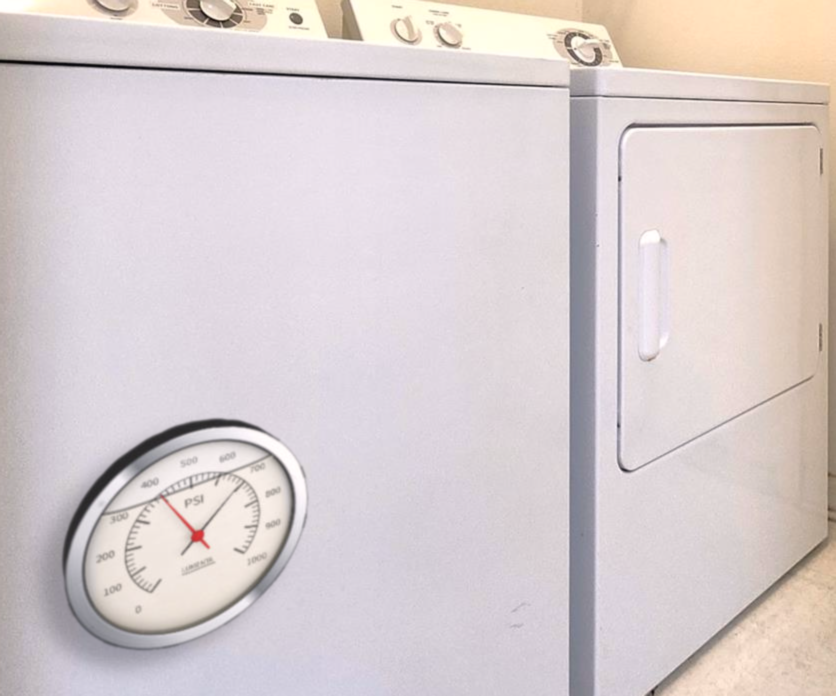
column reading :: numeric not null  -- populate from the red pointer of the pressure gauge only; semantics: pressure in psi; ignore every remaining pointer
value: 400 psi
